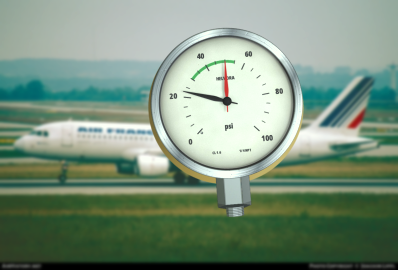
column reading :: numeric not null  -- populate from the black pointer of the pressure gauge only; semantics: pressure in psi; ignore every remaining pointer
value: 22.5 psi
